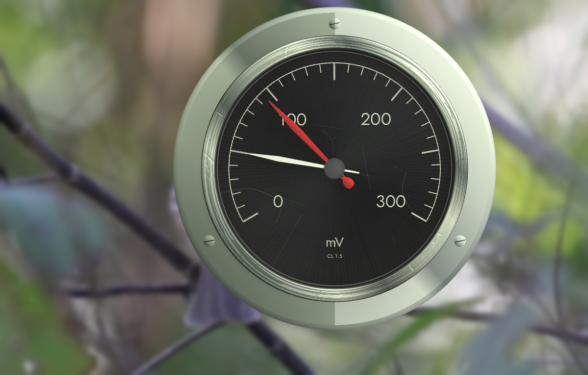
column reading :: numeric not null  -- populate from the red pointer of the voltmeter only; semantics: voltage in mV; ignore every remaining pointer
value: 95 mV
